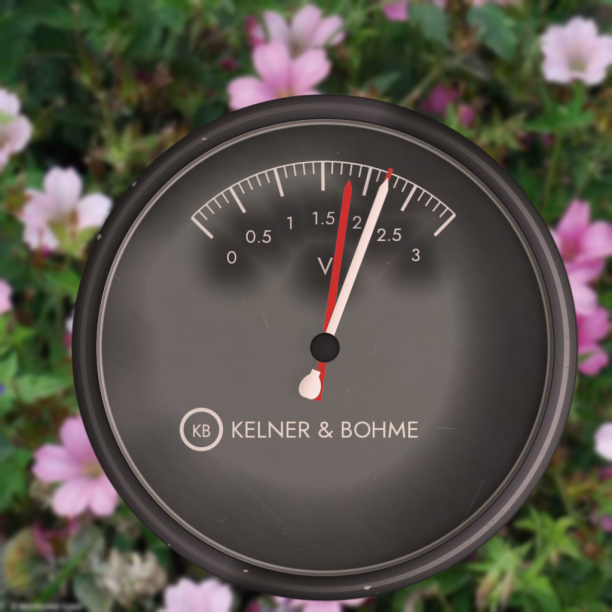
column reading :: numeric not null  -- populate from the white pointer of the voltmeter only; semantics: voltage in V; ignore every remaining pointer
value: 2.2 V
